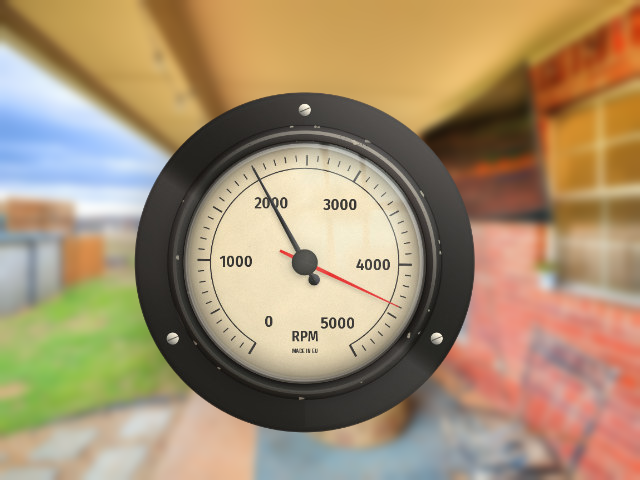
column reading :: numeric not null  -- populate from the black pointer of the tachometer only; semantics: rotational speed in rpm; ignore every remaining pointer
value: 2000 rpm
